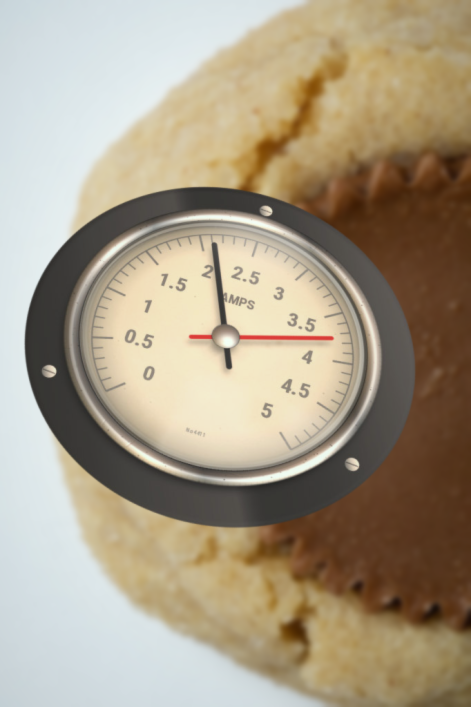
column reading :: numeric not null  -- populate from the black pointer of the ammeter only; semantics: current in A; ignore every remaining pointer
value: 2.1 A
